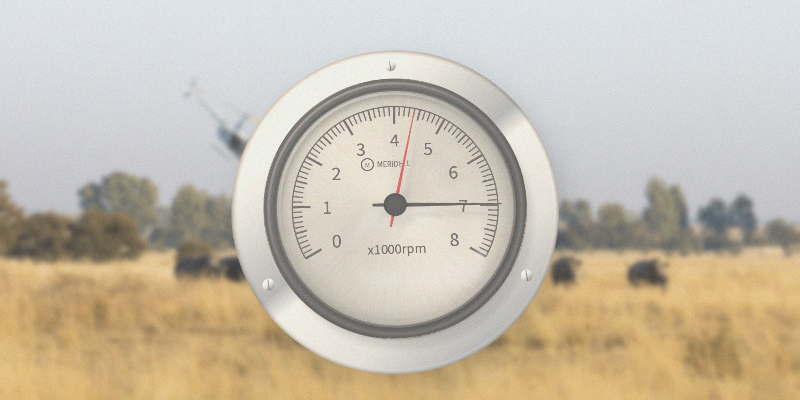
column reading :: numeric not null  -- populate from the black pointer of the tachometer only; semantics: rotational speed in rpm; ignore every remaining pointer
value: 7000 rpm
